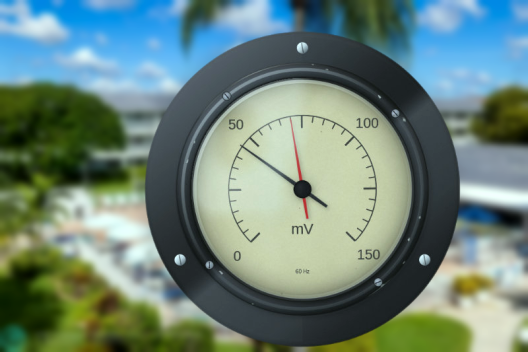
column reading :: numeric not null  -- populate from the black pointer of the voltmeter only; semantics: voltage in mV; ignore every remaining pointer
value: 45 mV
